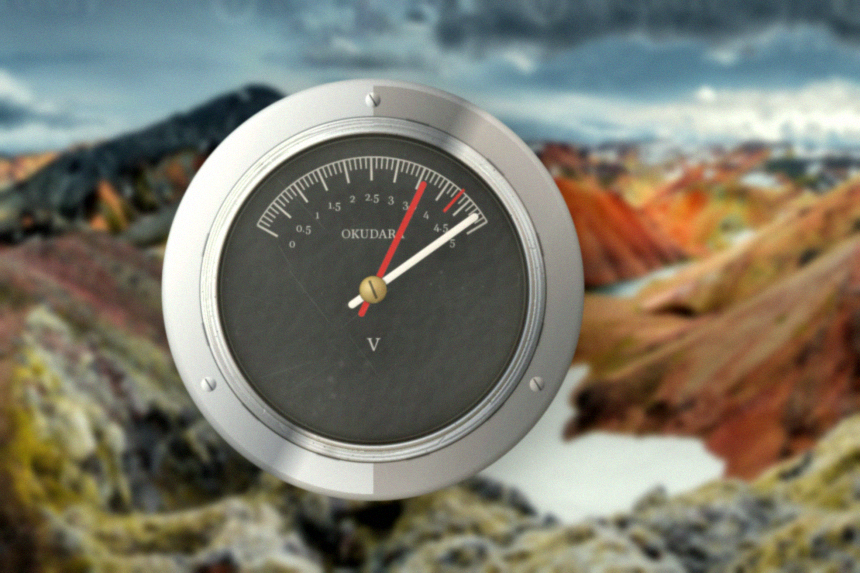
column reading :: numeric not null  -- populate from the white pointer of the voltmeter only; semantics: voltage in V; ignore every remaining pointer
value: 4.8 V
